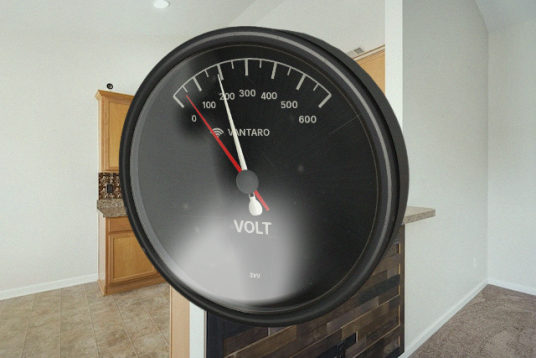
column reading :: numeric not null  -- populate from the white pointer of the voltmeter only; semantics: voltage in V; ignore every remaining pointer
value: 200 V
